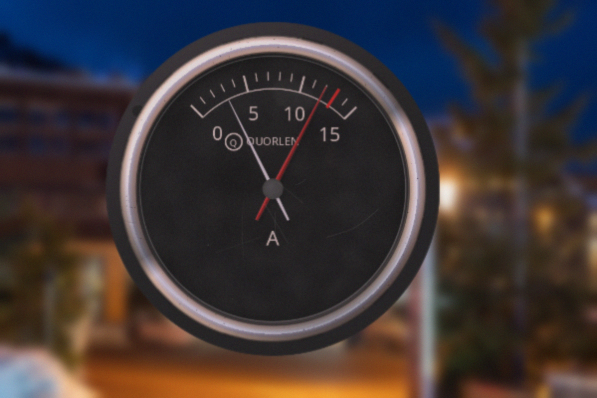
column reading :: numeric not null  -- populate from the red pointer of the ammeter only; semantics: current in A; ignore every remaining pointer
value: 12 A
